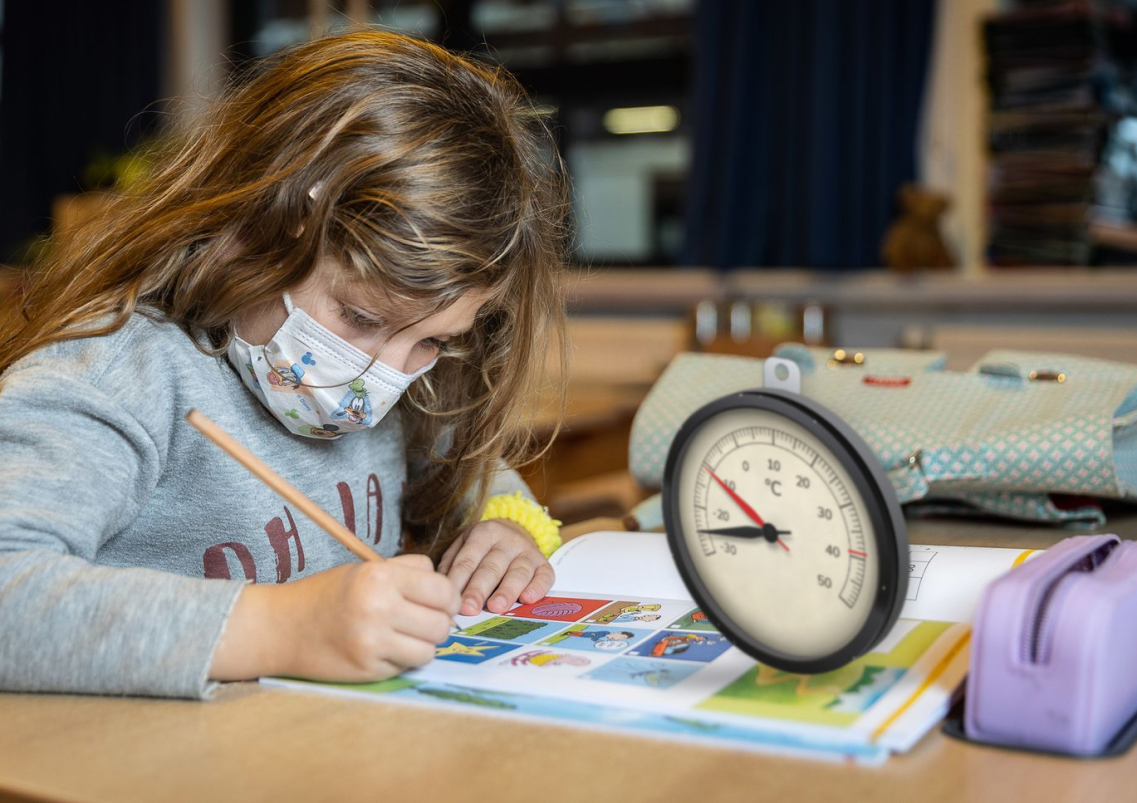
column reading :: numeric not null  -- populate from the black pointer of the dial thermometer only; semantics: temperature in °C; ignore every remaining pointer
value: -25 °C
